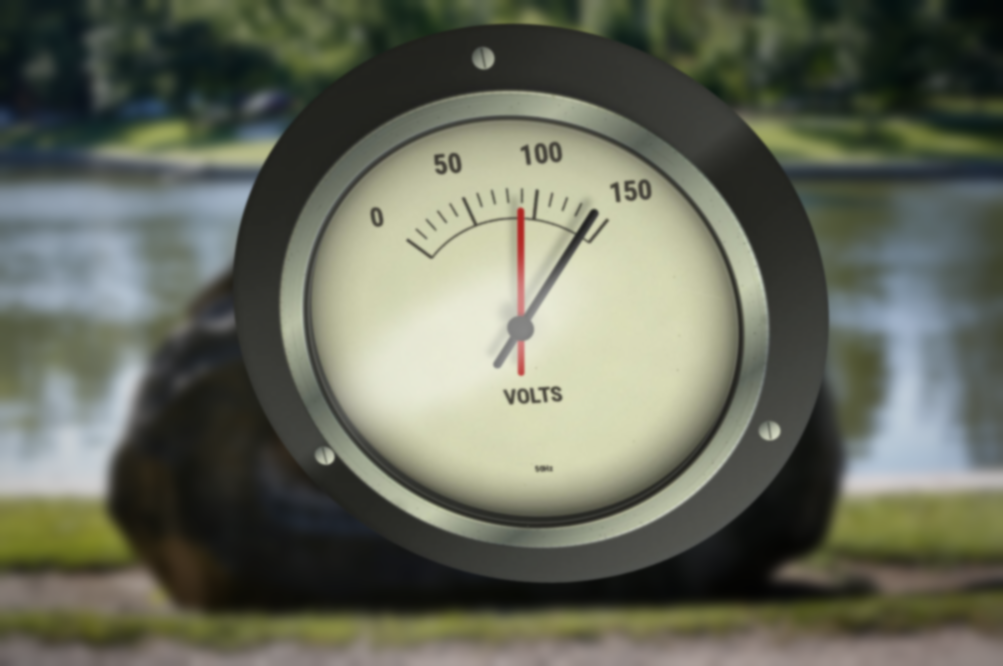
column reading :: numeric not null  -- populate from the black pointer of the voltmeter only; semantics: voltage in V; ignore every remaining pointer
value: 140 V
